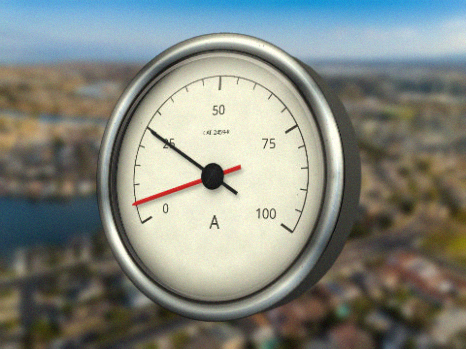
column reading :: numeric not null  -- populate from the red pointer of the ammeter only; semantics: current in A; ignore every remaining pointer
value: 5 A
